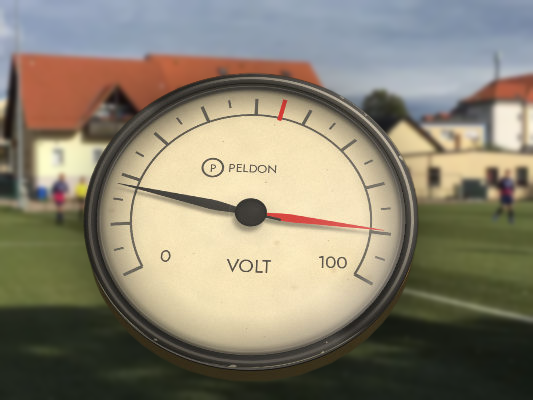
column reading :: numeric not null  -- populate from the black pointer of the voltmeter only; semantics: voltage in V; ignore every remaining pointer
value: 17.5 V
